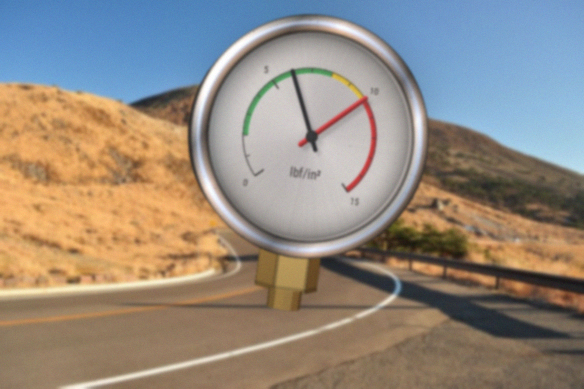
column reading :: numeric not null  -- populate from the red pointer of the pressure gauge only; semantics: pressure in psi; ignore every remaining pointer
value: 10 psi
